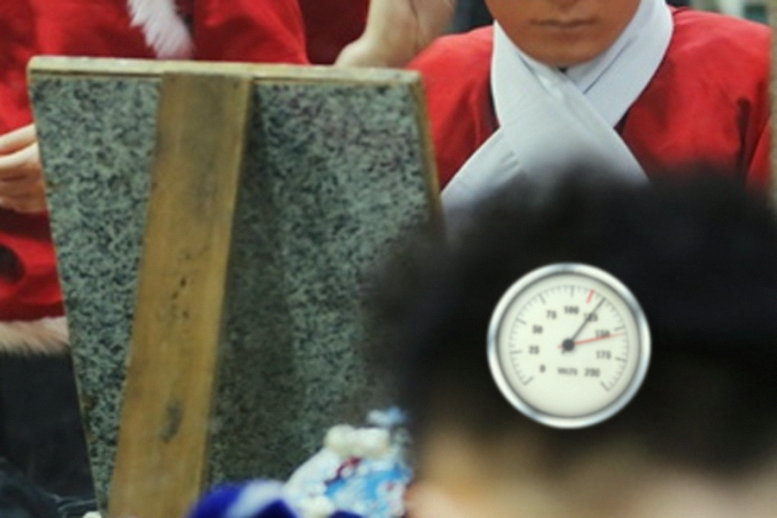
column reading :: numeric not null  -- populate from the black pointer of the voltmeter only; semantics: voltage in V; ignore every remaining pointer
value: 125 V
